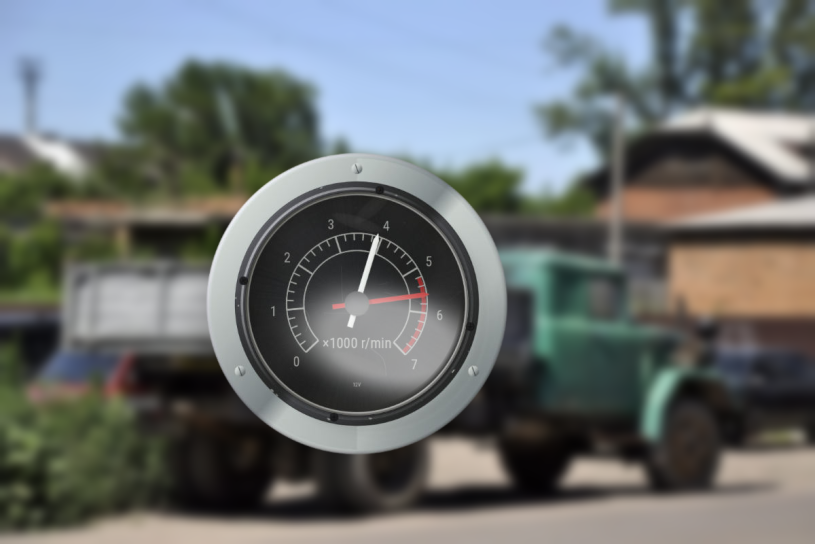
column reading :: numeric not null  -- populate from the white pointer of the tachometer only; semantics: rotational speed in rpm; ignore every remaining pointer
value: 3900 rpm
